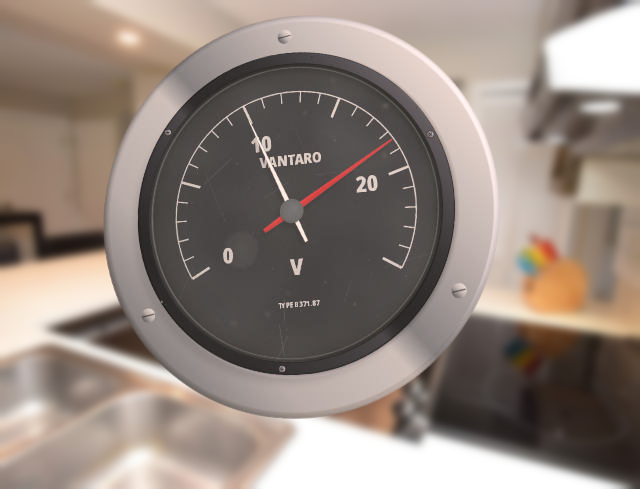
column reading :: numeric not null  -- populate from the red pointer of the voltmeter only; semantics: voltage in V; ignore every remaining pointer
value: 18.5 V
